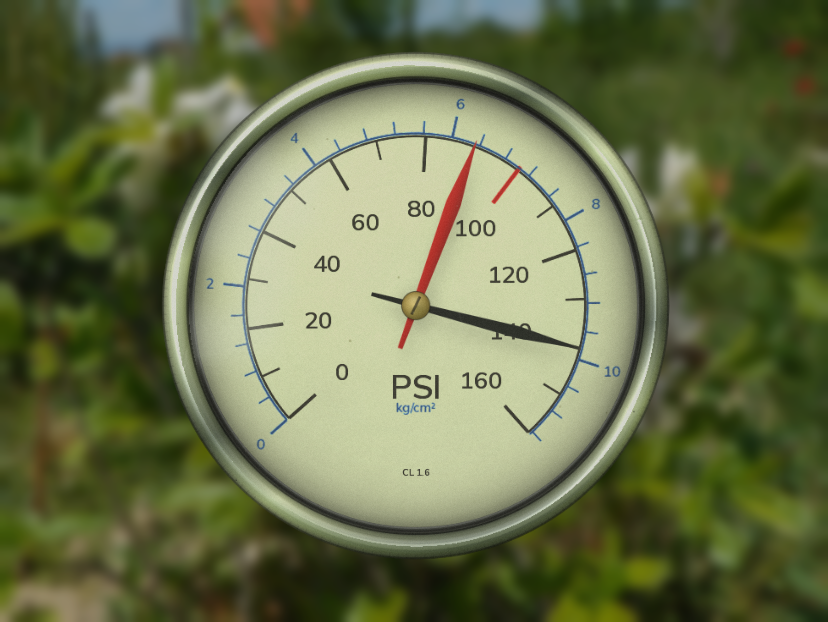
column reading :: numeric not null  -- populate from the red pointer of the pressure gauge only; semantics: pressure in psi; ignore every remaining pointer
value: 90 psi
